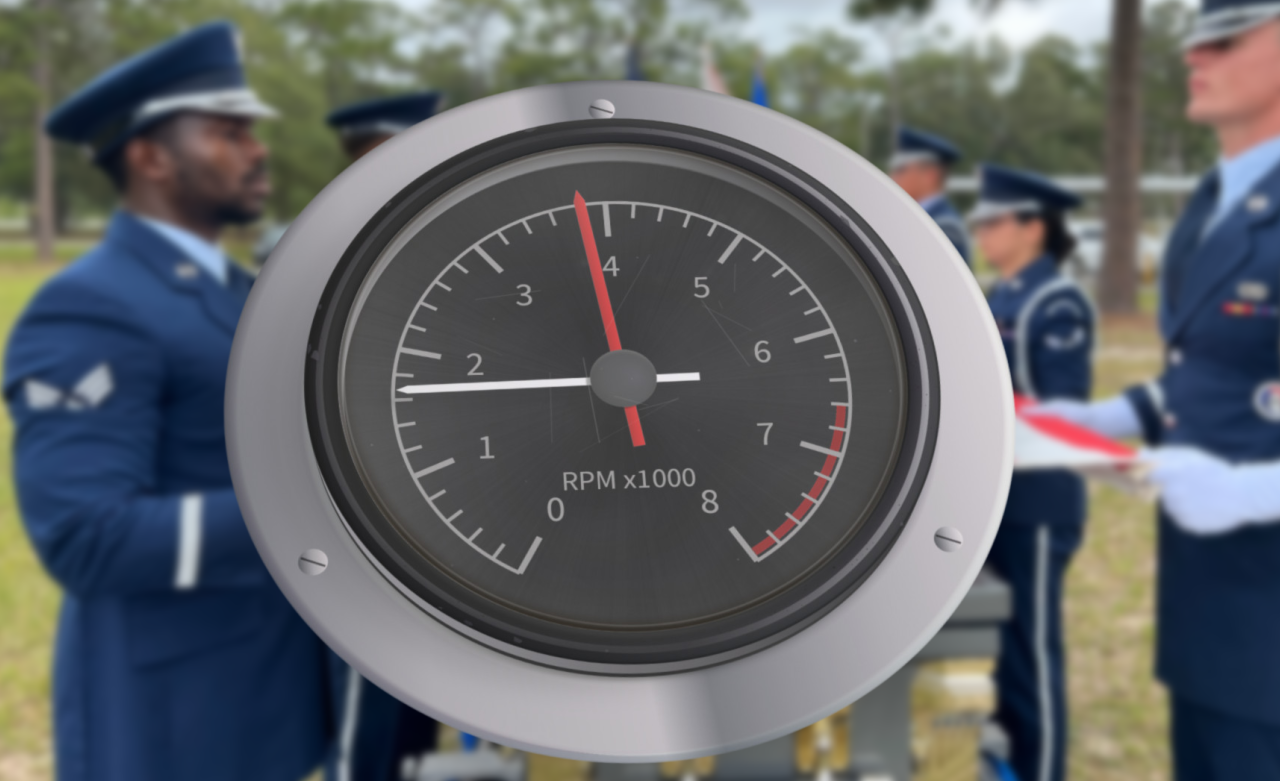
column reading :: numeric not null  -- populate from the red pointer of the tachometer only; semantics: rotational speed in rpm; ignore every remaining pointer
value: 3800 rpm
